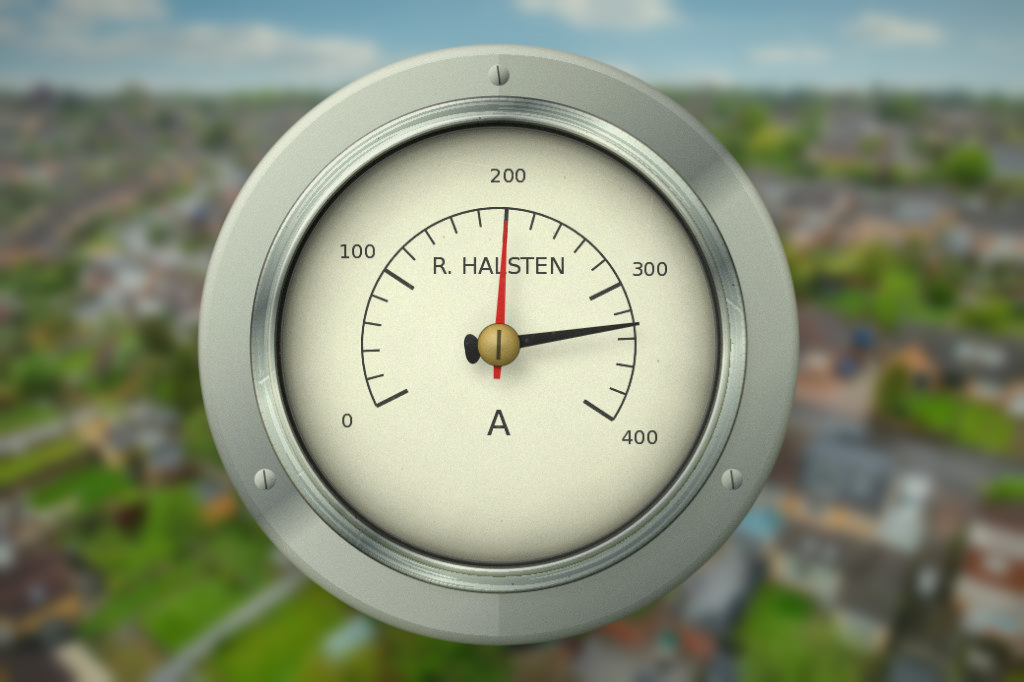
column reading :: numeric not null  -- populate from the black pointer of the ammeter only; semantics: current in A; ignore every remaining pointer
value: 330 A
